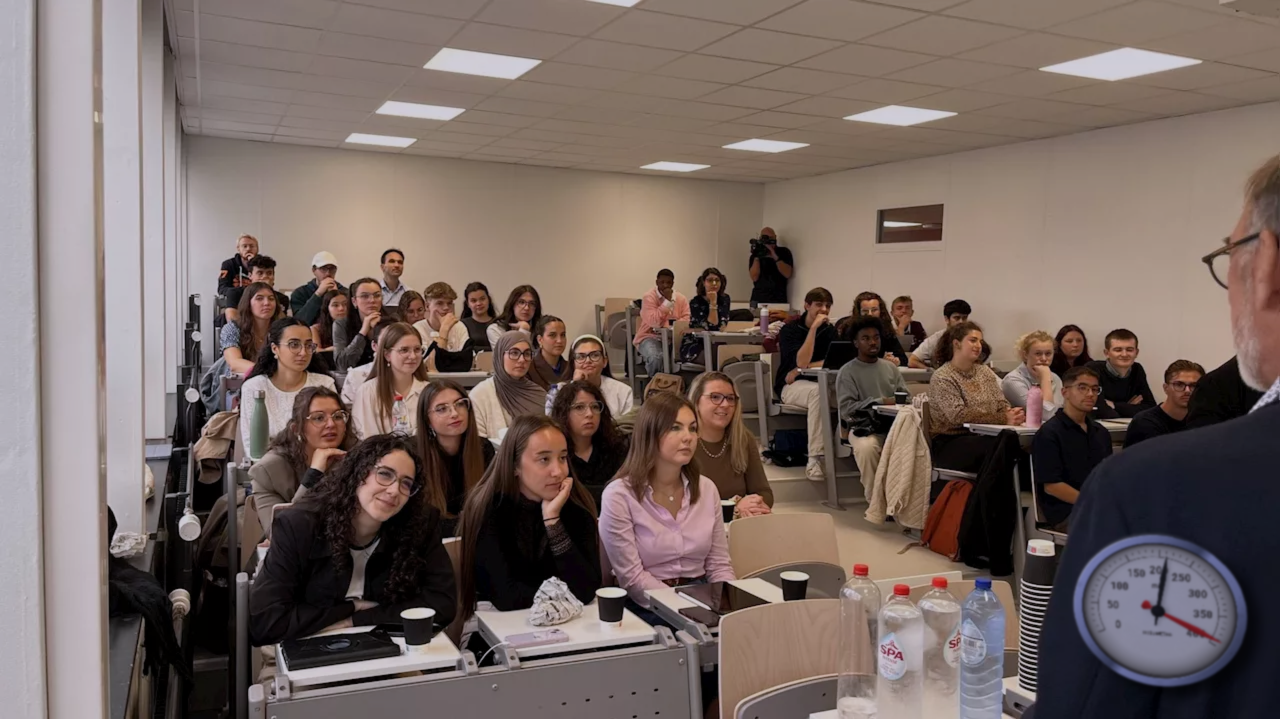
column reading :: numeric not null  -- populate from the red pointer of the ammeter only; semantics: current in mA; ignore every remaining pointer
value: 390 mA
